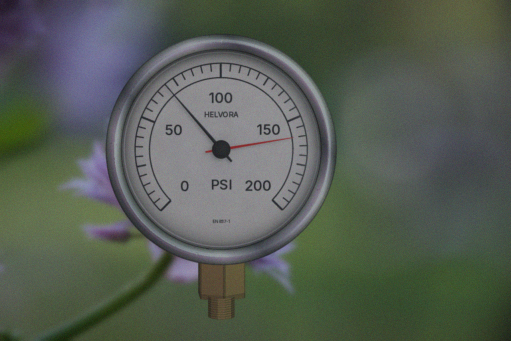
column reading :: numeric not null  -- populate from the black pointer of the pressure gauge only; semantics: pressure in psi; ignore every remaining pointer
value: 70 psi
